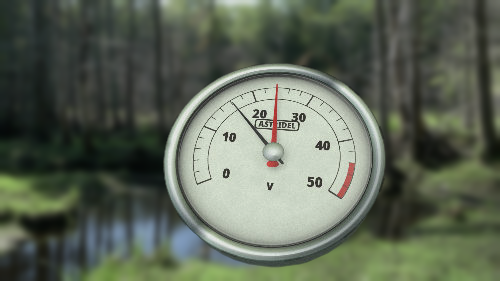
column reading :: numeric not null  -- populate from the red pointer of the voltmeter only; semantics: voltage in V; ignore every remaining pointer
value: 24 V
